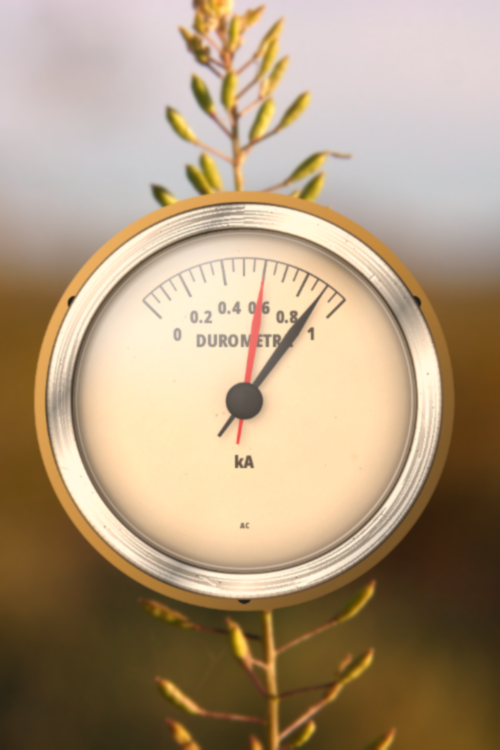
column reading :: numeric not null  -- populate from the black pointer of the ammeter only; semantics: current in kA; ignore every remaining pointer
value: 0.9 kA
